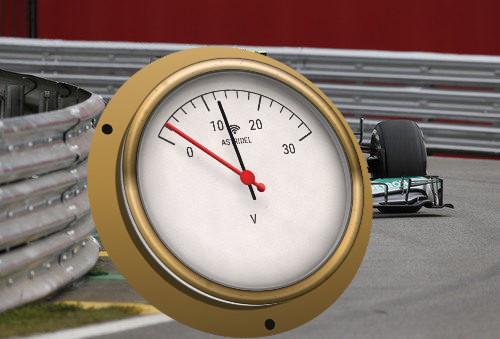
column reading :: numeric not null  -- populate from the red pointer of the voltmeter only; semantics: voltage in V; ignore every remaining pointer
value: 2 V
